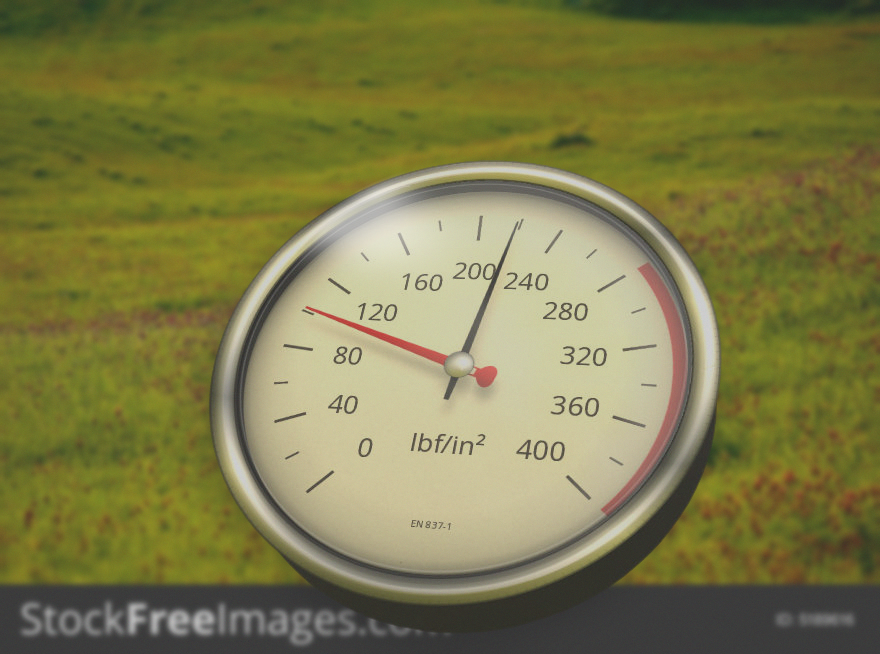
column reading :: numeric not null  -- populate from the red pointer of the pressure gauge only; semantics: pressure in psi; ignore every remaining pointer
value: 100 psi
